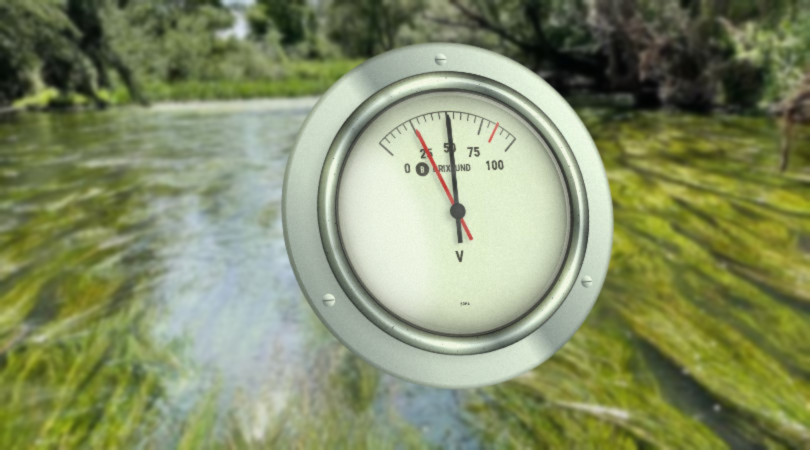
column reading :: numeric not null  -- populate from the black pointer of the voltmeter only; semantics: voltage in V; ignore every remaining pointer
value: 50 V
